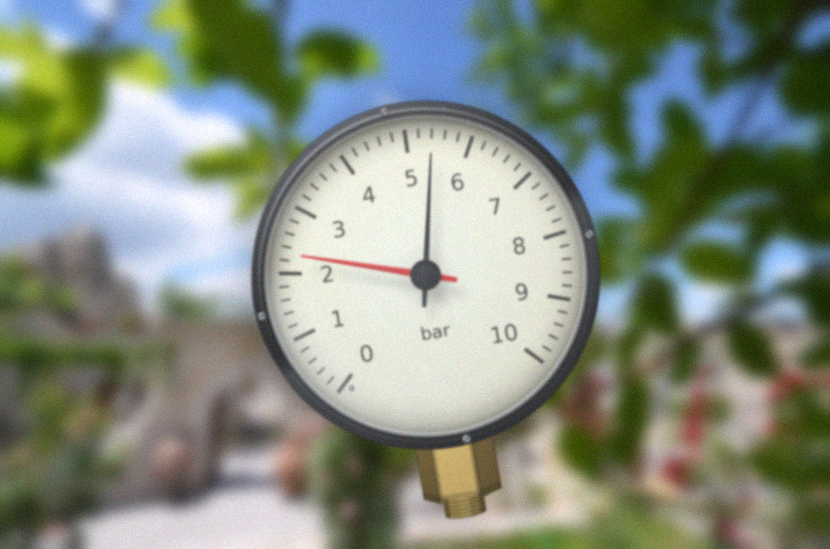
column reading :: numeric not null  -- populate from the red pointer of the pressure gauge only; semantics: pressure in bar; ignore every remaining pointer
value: 2.3 bar
